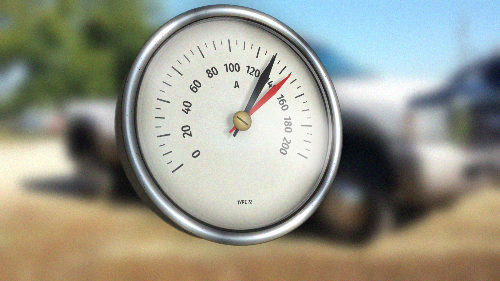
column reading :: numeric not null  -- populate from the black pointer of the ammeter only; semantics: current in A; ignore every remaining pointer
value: 130 A
